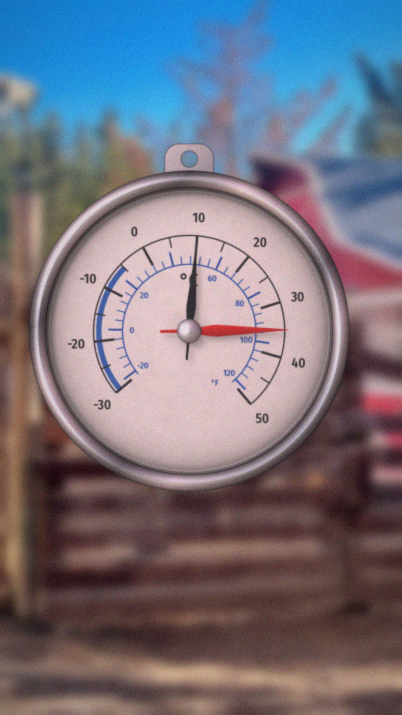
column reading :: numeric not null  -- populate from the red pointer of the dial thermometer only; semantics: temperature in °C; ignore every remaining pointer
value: 35 °C
